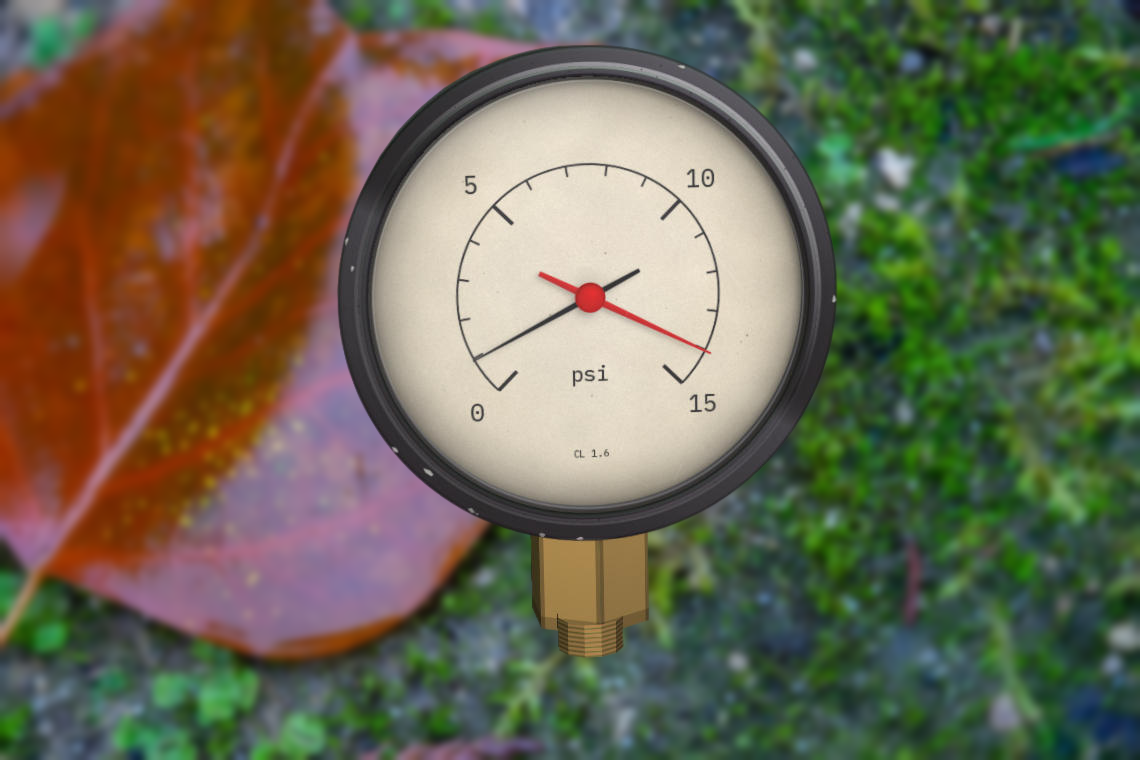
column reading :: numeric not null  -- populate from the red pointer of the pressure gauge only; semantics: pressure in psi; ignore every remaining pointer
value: 14 psi
